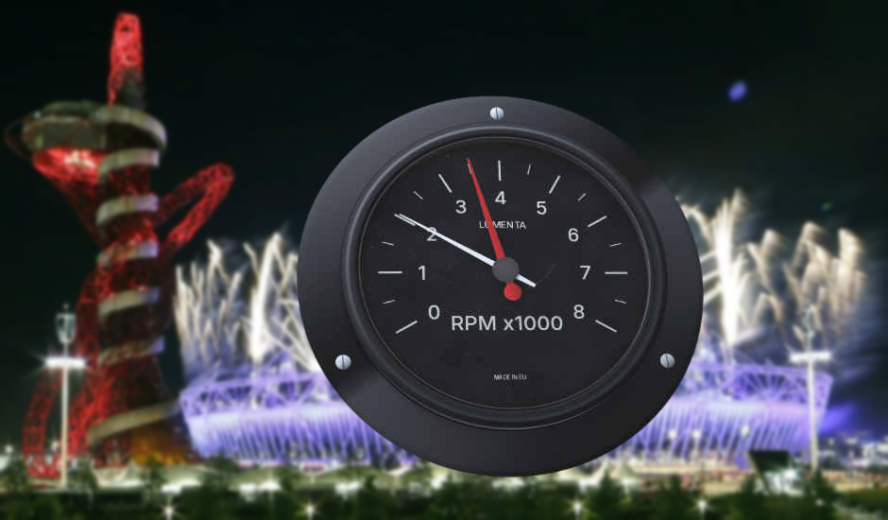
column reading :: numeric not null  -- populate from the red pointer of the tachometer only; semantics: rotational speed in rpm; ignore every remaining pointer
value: 3500 rpm
